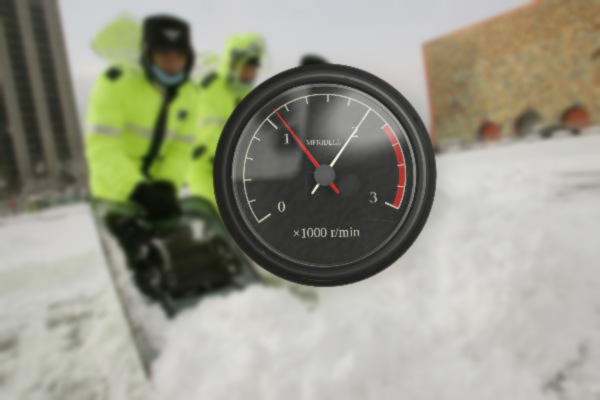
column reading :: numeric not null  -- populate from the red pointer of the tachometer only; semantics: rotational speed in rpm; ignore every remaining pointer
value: 1100 rpm
